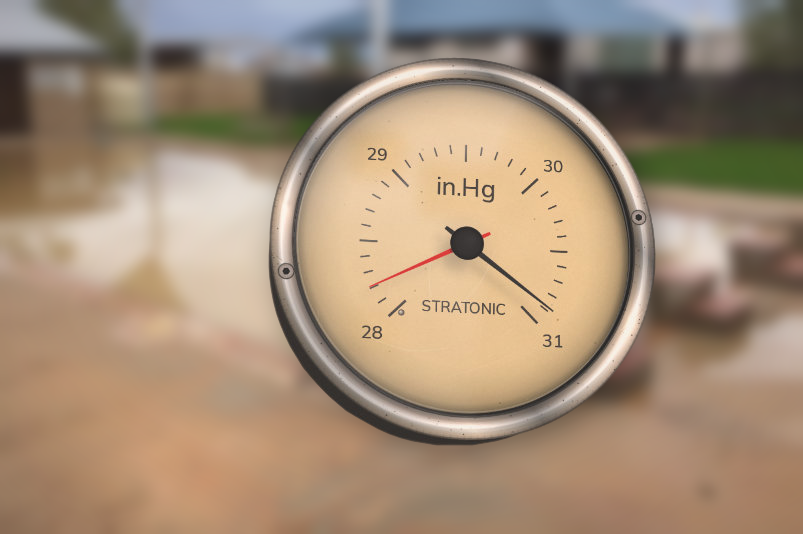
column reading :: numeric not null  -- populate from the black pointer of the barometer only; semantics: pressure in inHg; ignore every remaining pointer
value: 30.9 inHg
